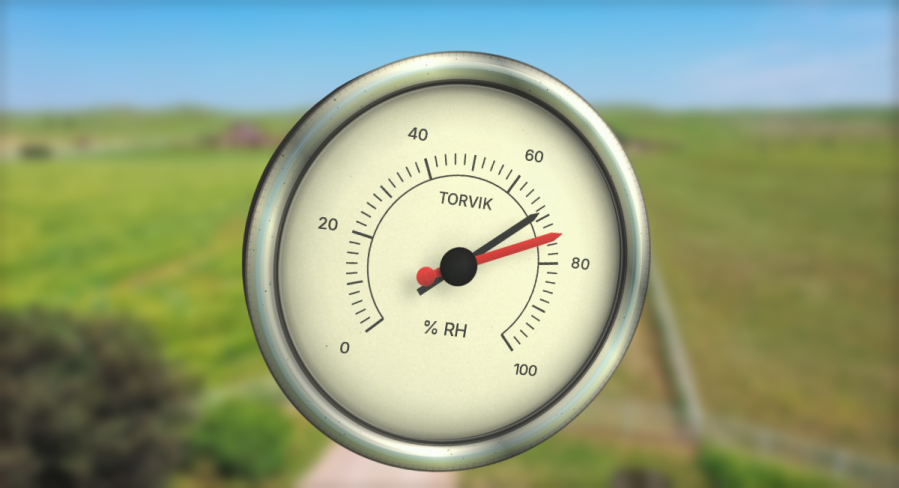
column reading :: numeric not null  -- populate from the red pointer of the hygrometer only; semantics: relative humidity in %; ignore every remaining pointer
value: 74 %
